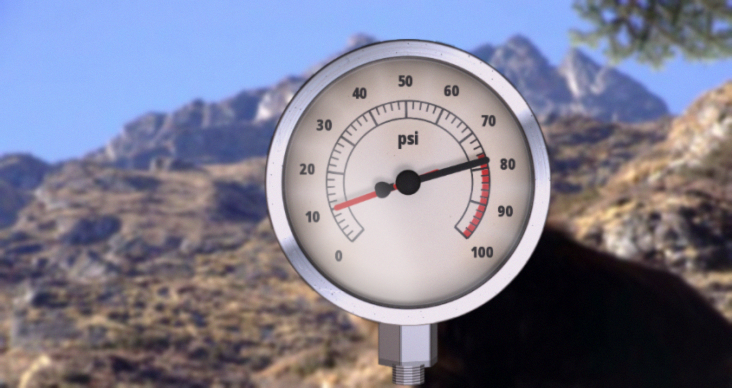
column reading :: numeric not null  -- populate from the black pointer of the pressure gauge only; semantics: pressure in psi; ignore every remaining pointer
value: 78 psi
